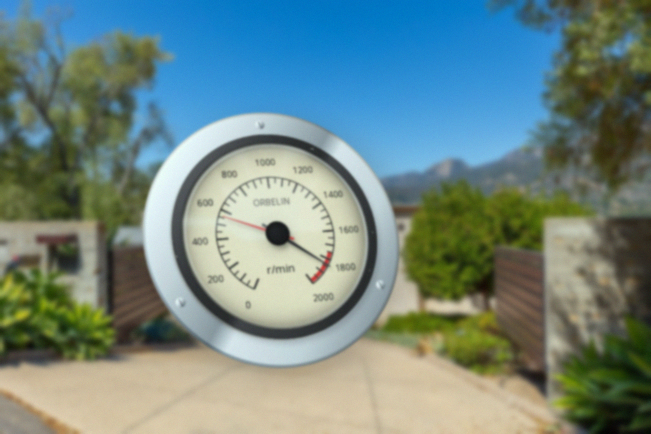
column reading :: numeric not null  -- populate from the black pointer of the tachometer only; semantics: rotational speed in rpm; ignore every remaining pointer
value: 1850 rpm
